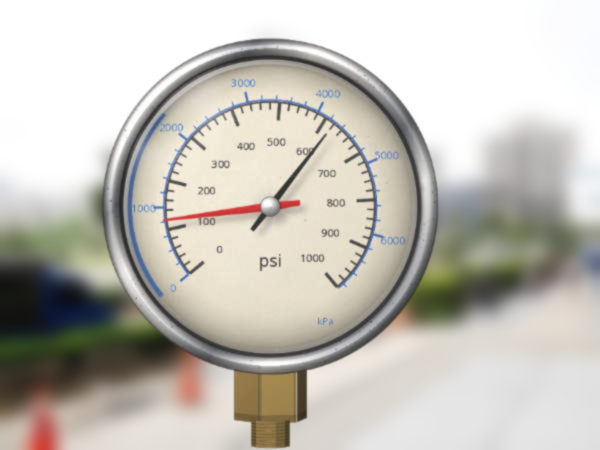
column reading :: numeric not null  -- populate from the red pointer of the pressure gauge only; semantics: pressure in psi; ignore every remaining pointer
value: 120 psi
